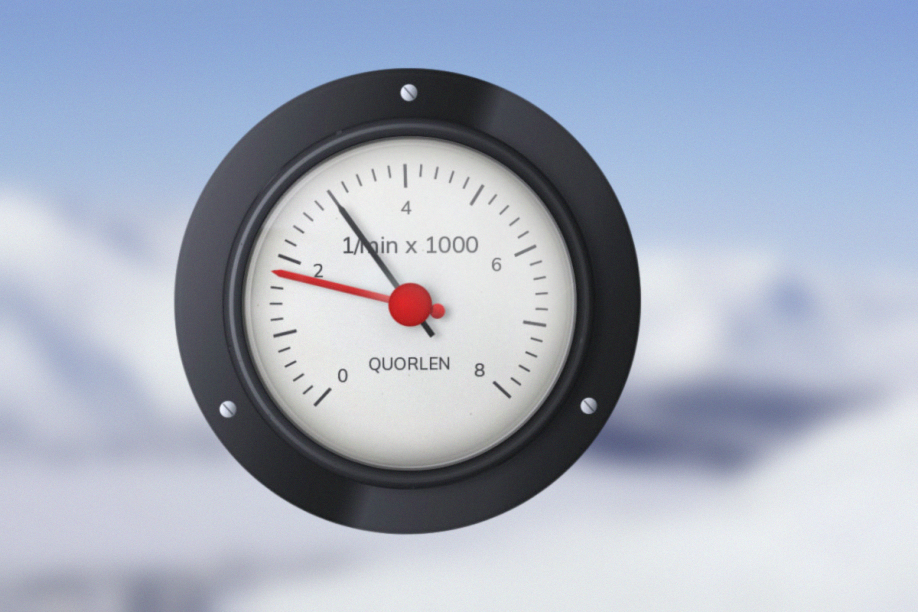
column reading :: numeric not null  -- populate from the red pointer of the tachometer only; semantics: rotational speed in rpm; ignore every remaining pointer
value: 1800 rpm
